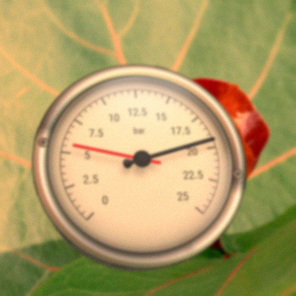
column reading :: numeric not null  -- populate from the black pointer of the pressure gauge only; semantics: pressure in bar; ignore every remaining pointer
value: 19.5 bar
